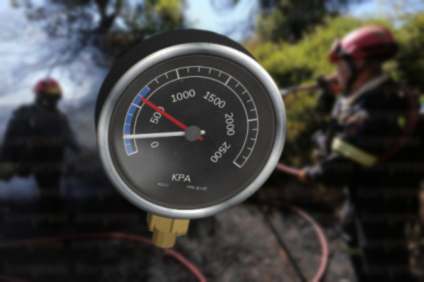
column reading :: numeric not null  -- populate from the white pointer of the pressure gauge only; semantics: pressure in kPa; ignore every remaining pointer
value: 200 kPa
